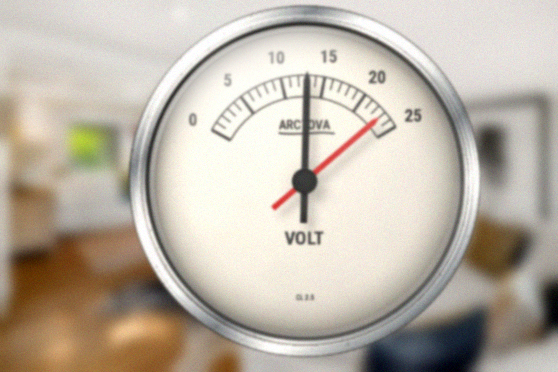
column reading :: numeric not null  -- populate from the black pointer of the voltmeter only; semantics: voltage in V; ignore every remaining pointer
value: 13 V
